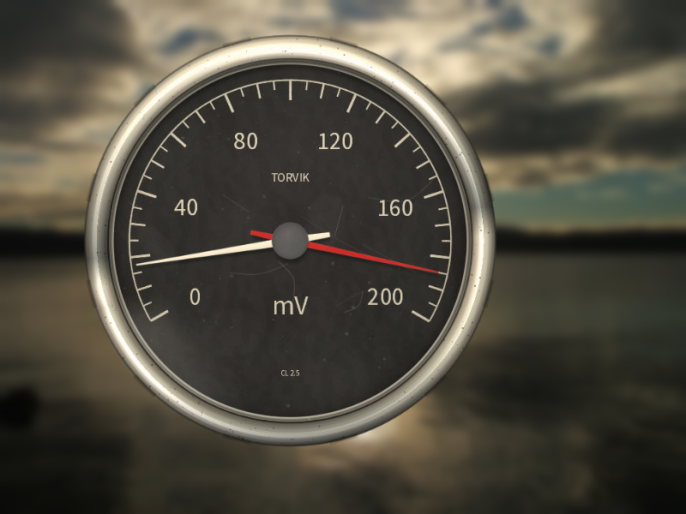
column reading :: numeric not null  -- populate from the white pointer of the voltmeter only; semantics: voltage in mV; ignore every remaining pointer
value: 17.5 mV
